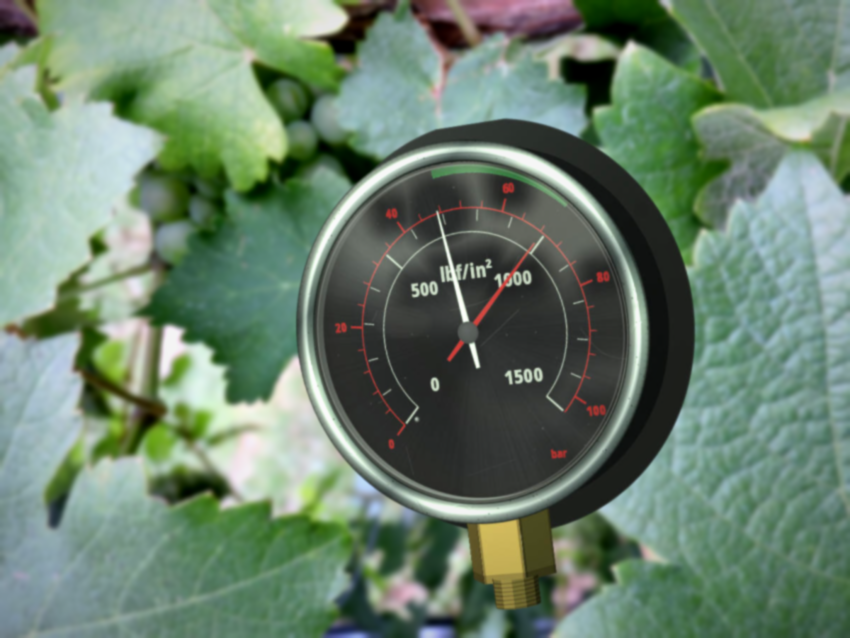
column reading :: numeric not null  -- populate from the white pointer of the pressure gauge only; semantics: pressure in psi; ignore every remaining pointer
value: 700 psi
